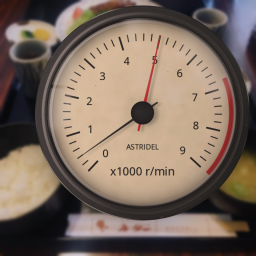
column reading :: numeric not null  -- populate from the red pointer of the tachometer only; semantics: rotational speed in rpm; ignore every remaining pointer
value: 5000 rpm
